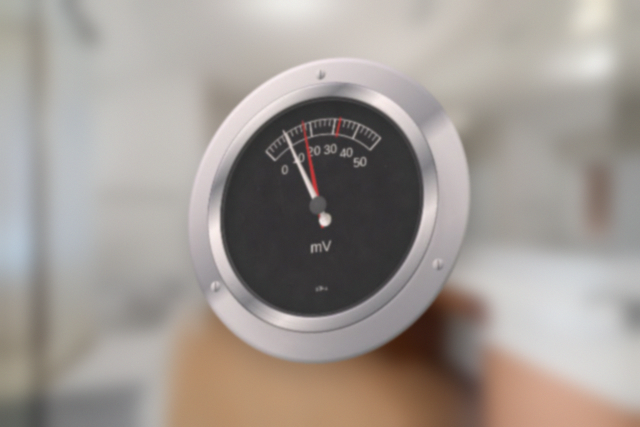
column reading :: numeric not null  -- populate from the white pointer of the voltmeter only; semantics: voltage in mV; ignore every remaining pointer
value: 10 mV
